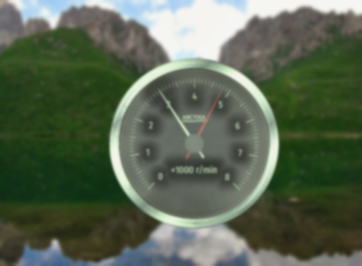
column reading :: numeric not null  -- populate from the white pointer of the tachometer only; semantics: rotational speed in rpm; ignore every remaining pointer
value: 3000 rpm
